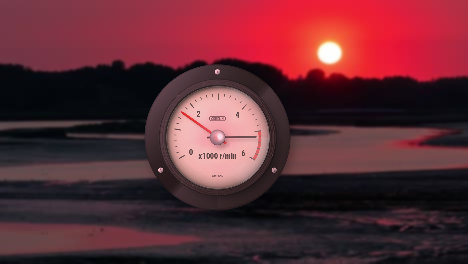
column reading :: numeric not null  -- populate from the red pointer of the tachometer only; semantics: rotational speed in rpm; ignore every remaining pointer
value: 1600 rpm
